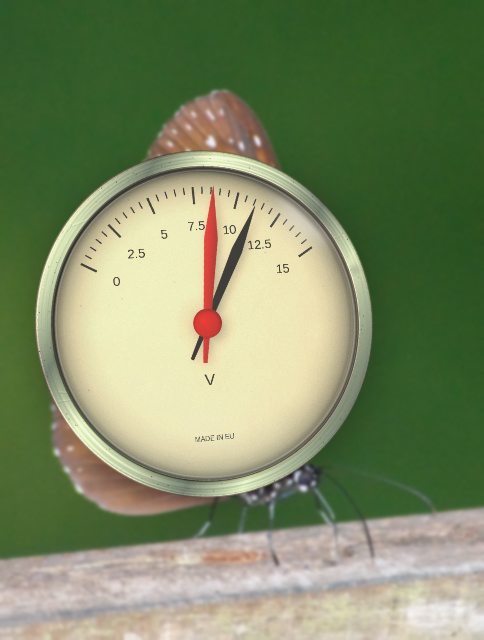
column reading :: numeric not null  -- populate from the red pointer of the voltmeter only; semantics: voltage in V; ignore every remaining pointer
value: 8.5 V
